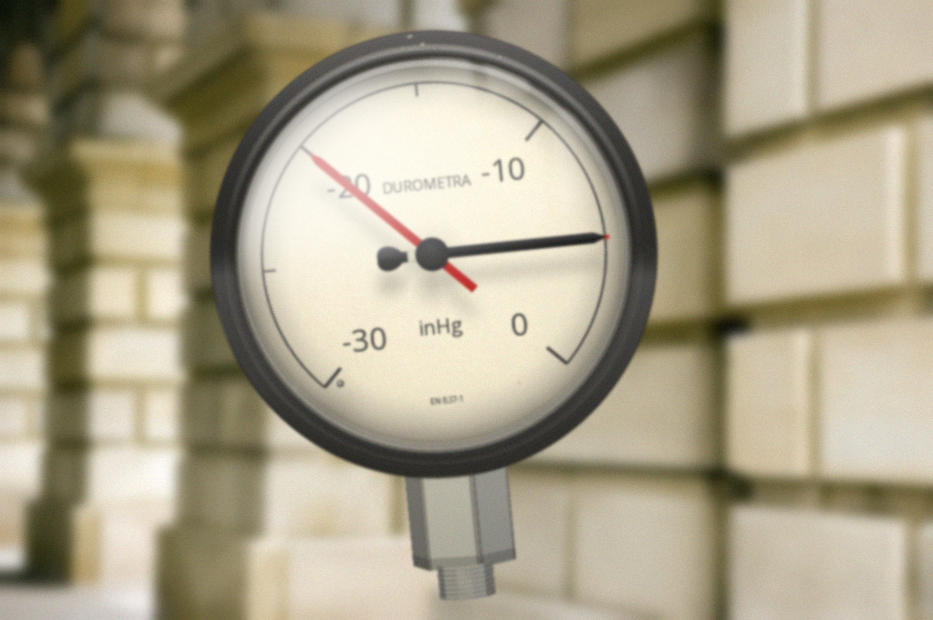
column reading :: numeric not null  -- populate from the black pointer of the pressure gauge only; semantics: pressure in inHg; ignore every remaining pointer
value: -5 inHg
